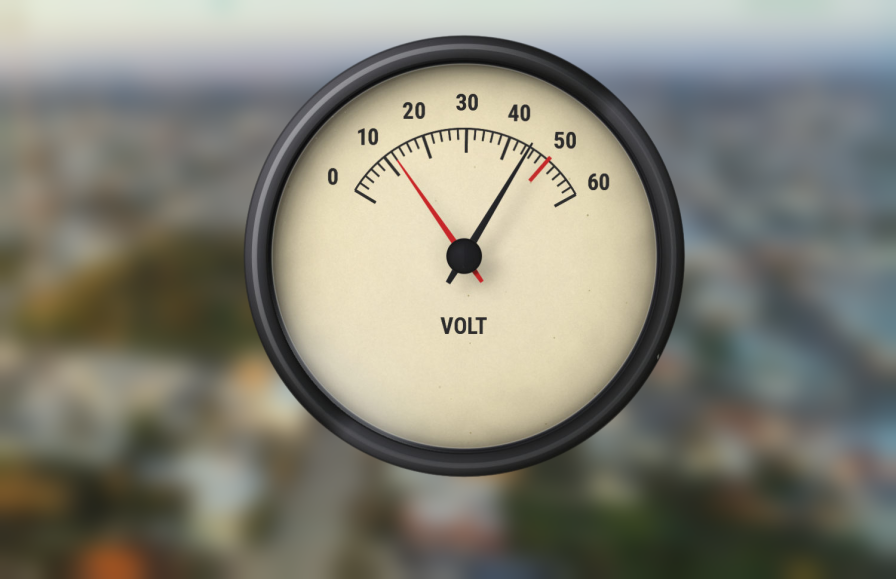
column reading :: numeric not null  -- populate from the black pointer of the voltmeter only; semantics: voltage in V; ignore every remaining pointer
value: 45 V
